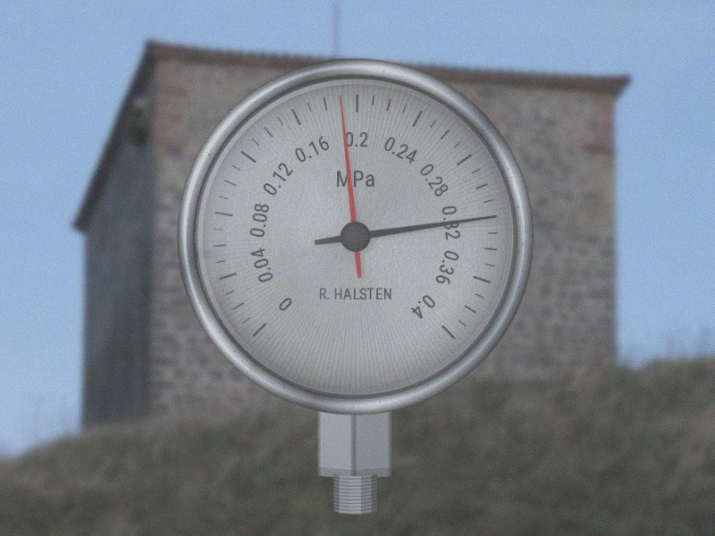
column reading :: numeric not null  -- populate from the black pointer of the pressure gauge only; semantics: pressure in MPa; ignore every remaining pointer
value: 0.32 MPa
